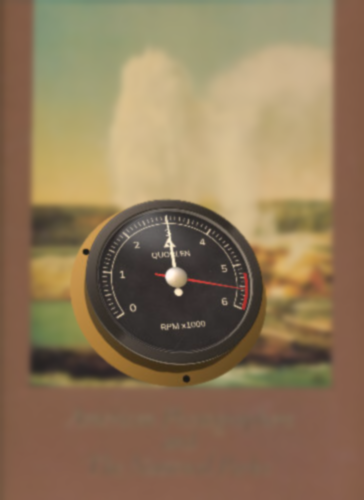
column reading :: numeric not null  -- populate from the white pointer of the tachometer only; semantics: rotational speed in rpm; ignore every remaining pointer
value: 3000 rpm
